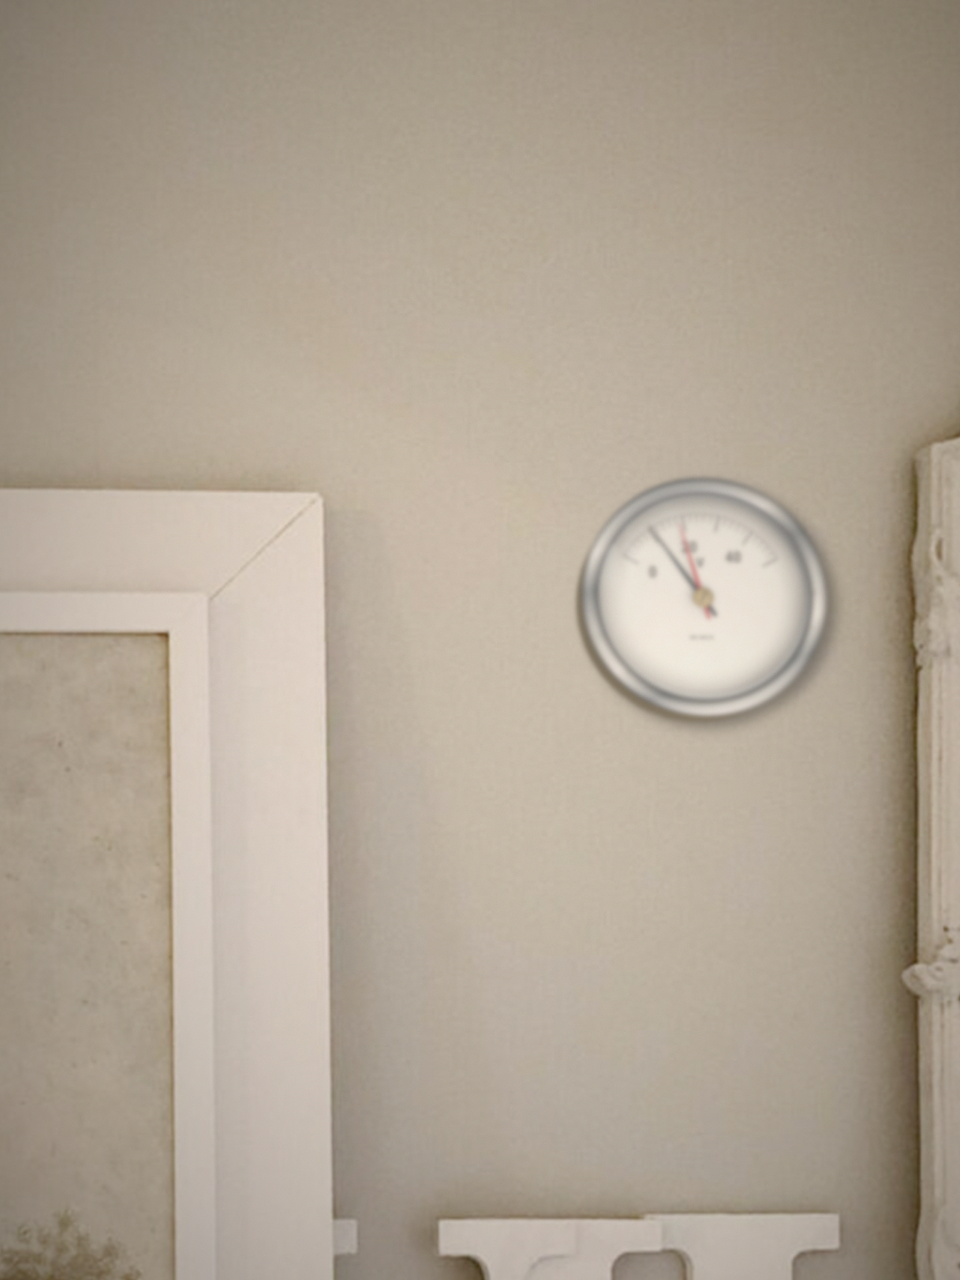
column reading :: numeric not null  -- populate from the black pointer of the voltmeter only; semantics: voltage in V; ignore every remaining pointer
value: 10 V
